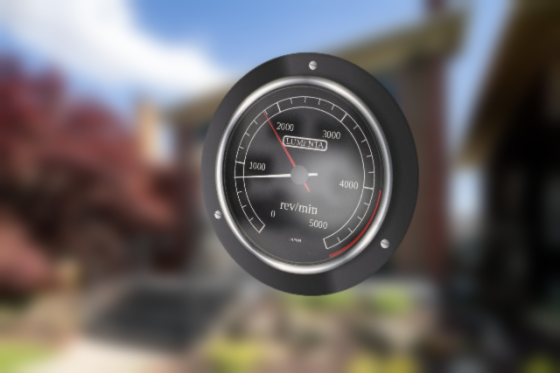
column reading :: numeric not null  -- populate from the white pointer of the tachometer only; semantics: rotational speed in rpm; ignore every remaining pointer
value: 800 rpm
